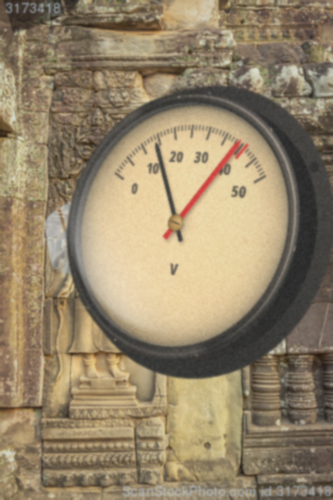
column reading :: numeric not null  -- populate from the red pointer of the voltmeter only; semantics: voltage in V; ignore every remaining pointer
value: 40 V
